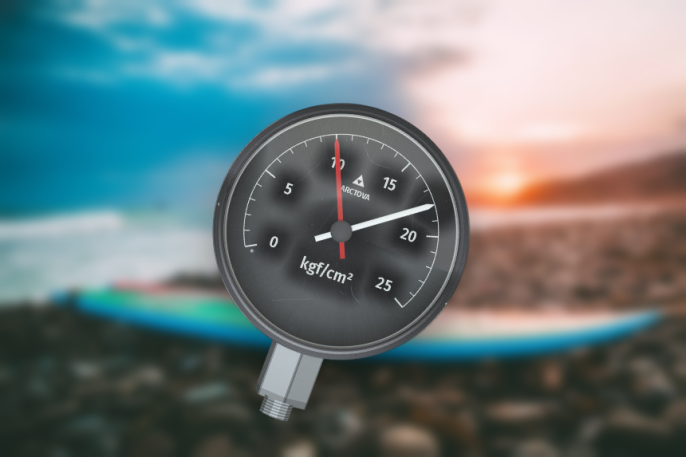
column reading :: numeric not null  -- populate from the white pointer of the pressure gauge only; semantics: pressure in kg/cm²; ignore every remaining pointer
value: 18 kg/cm²
